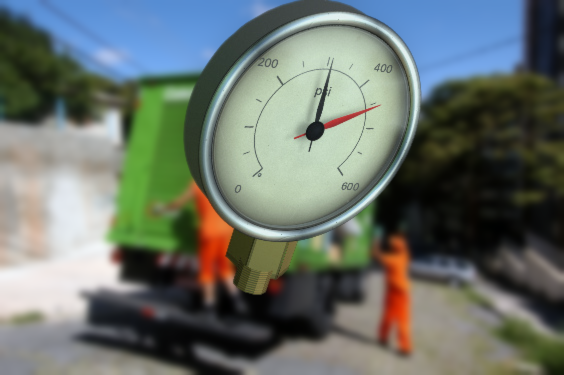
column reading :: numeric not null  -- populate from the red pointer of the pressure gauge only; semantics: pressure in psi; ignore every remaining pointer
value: 450 psi
